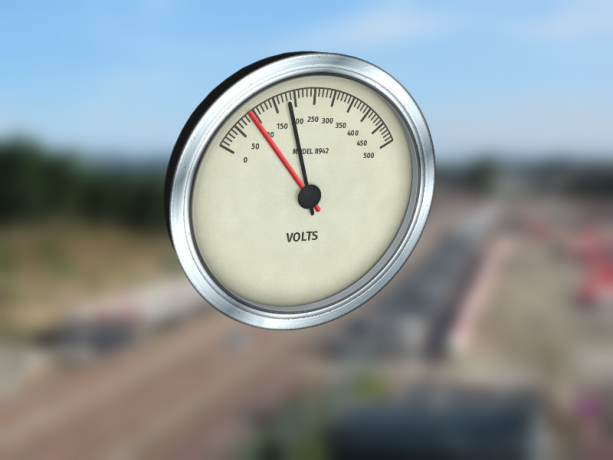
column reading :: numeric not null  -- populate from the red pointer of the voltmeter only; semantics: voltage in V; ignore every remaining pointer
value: 90 V
